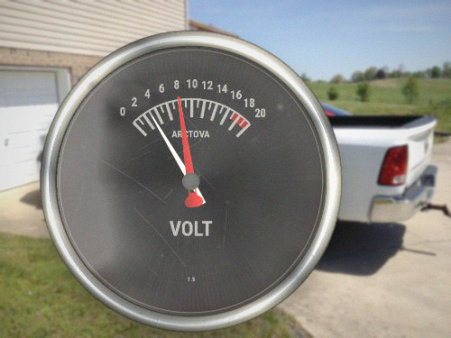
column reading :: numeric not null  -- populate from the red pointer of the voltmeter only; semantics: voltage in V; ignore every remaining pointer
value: 8 V
